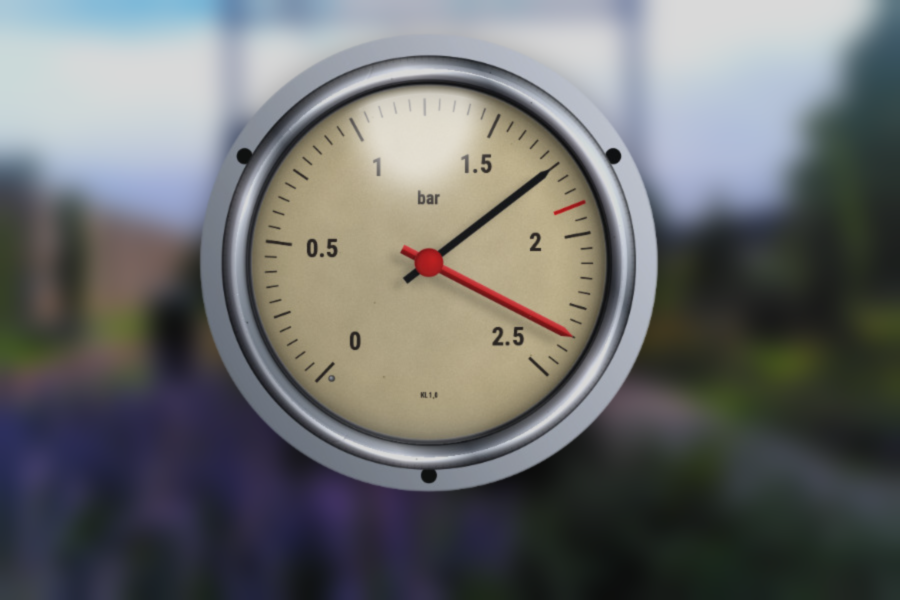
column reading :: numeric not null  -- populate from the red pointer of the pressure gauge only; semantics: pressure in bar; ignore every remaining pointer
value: 2.35 bar
